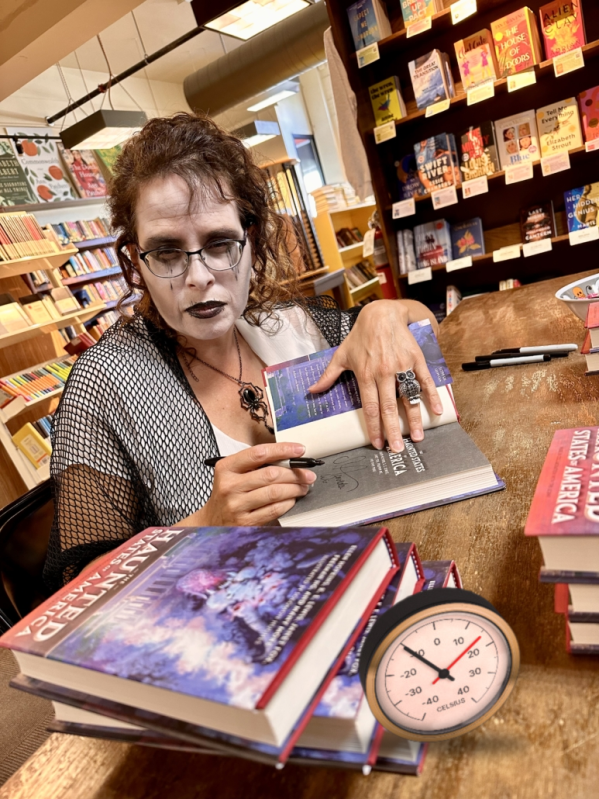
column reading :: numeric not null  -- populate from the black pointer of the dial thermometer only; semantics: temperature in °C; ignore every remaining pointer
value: -10 °C
